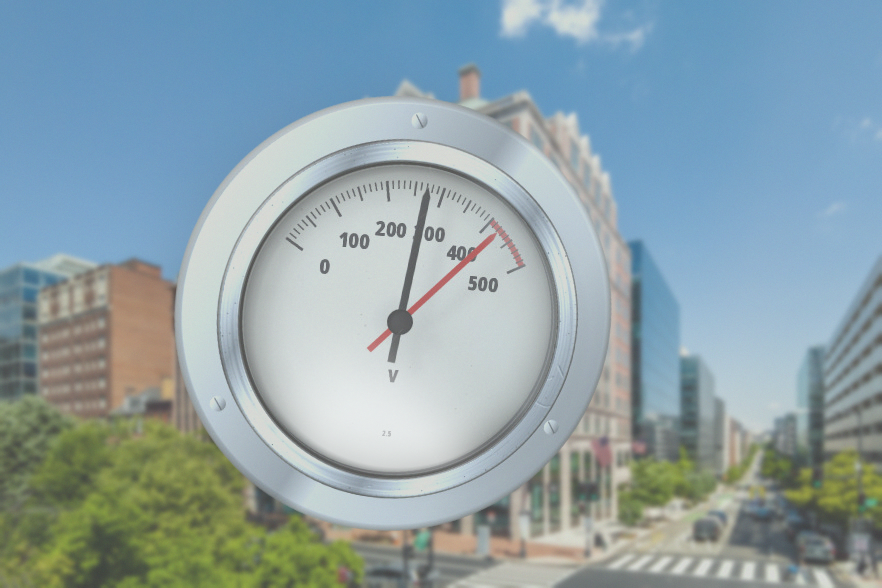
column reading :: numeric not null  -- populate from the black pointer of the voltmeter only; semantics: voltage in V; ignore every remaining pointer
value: 270 V
